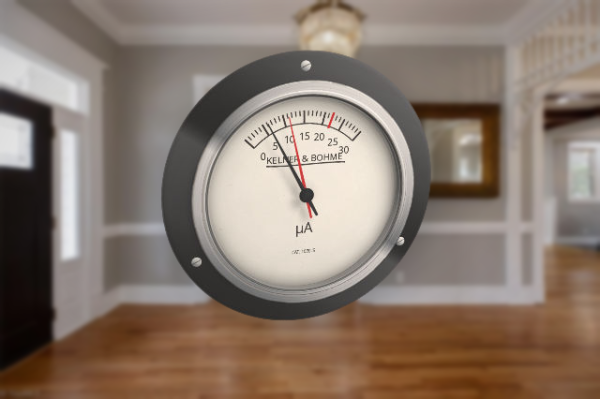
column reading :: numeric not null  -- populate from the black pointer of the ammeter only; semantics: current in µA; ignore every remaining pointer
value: 6 µA
